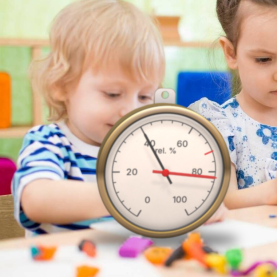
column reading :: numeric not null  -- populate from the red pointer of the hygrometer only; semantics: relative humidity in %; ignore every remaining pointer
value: 82 %
